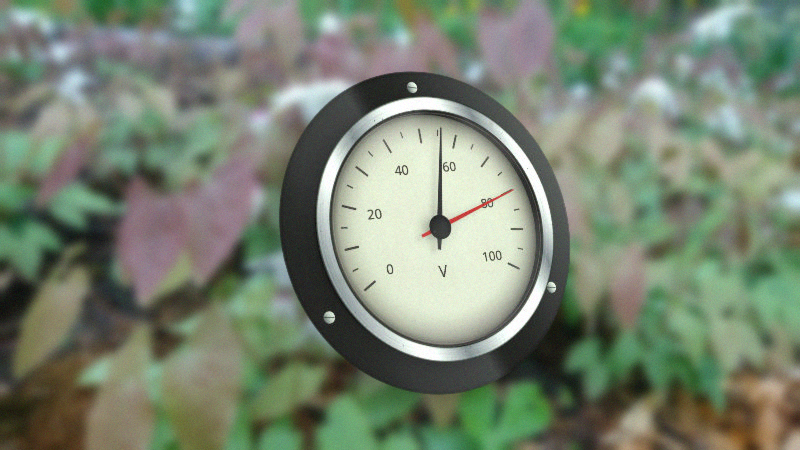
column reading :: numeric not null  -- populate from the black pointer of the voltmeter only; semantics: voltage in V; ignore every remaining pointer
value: 55 V
